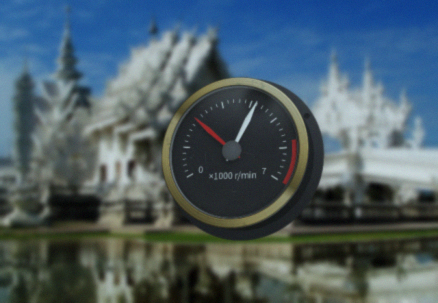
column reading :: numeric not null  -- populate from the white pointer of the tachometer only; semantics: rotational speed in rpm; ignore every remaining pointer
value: 4200 rpm
